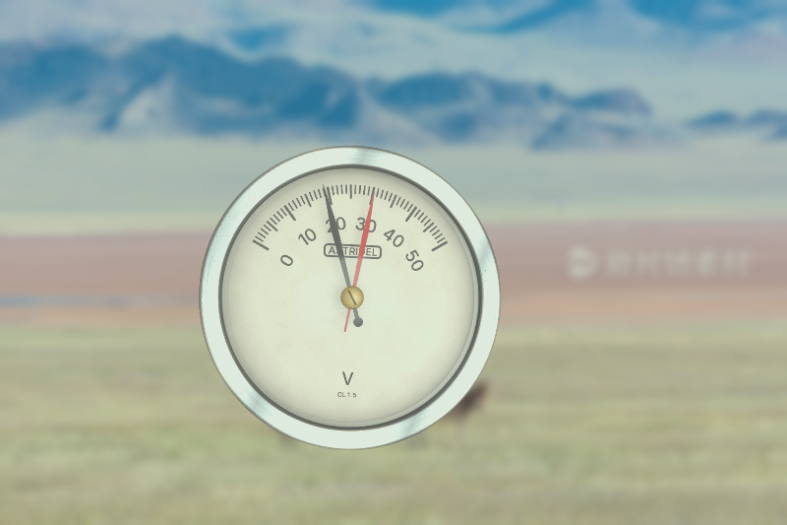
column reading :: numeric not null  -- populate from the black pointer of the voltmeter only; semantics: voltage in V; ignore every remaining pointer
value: 19 V
